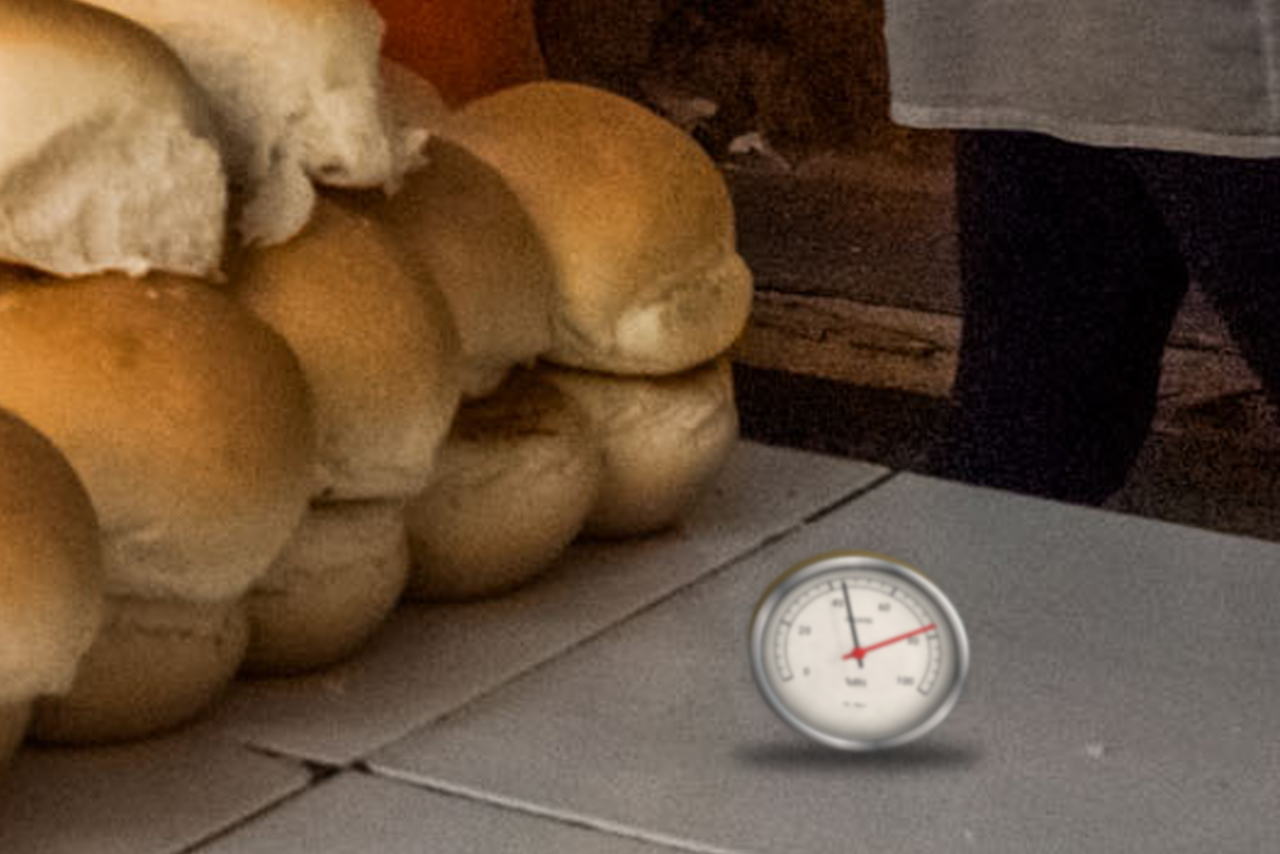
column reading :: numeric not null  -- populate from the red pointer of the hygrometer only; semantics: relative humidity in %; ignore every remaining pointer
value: 76 %
